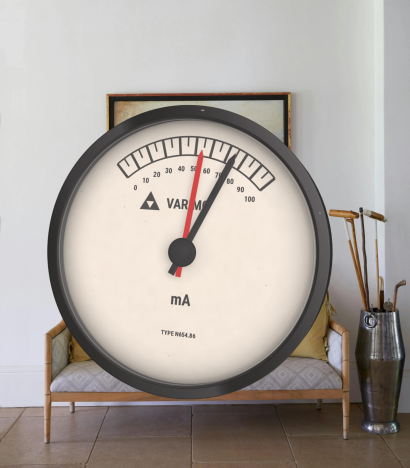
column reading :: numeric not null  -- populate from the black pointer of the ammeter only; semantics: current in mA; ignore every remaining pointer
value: 75 mA
